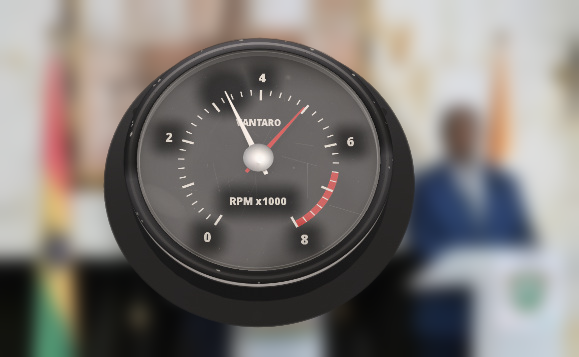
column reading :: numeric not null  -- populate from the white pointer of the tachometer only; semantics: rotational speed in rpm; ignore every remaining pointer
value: 3300 rpm
